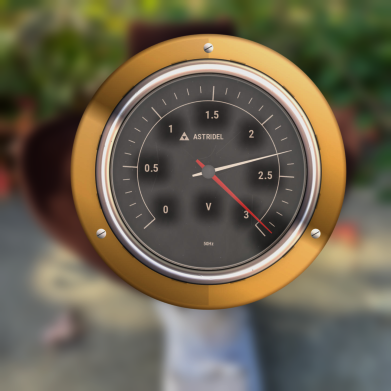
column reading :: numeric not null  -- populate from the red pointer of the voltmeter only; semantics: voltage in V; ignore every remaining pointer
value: 2.95 V
